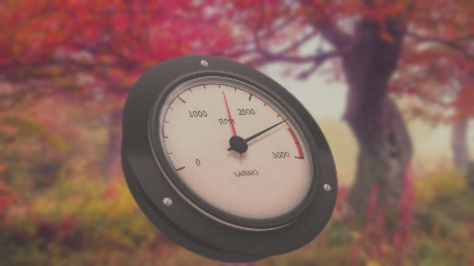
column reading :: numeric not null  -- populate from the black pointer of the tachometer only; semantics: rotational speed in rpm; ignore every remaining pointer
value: 2500 rpm
